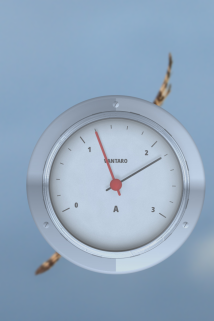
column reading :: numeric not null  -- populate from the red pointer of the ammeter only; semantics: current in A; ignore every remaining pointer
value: 1.2 A
